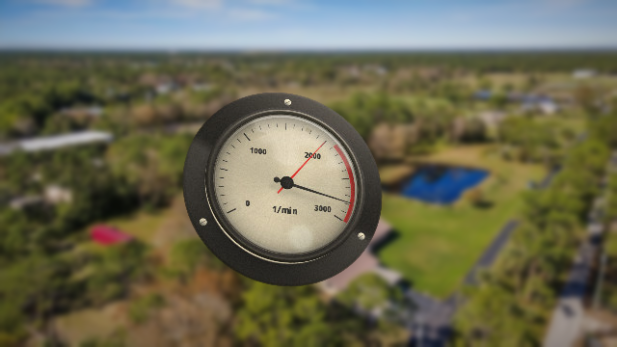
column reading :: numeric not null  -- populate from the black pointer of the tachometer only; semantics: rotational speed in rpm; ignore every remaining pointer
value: 2800 rpm
